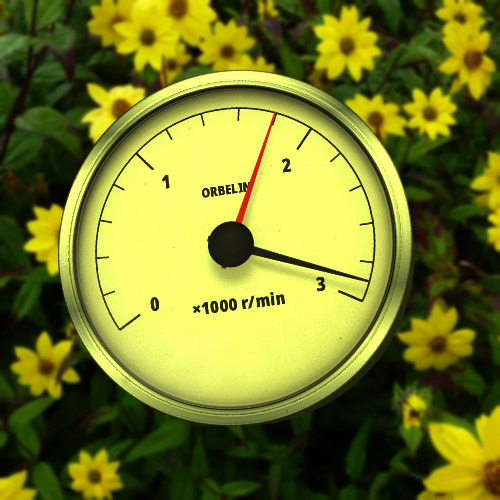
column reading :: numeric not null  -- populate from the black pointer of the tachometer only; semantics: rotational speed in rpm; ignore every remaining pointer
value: 2900 rpm
